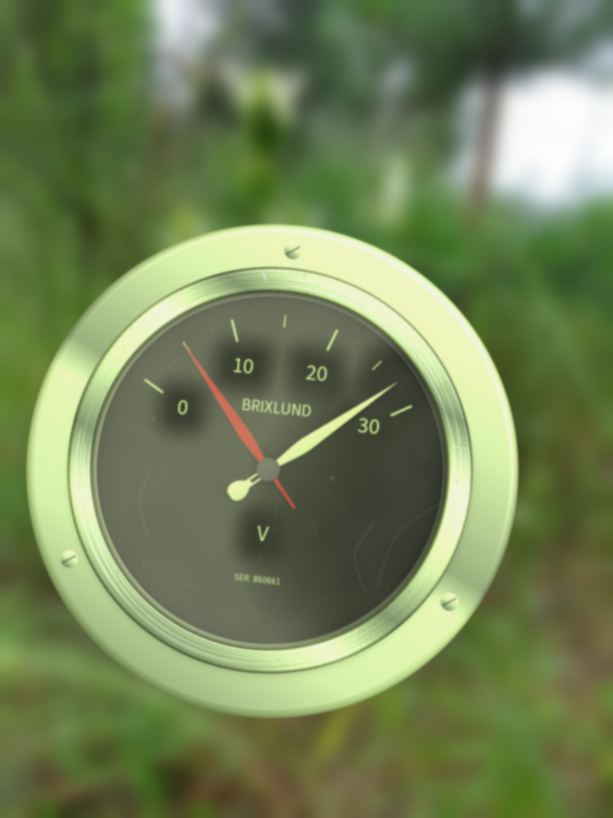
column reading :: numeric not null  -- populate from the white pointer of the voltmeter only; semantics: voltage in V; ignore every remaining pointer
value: 27.5 V
